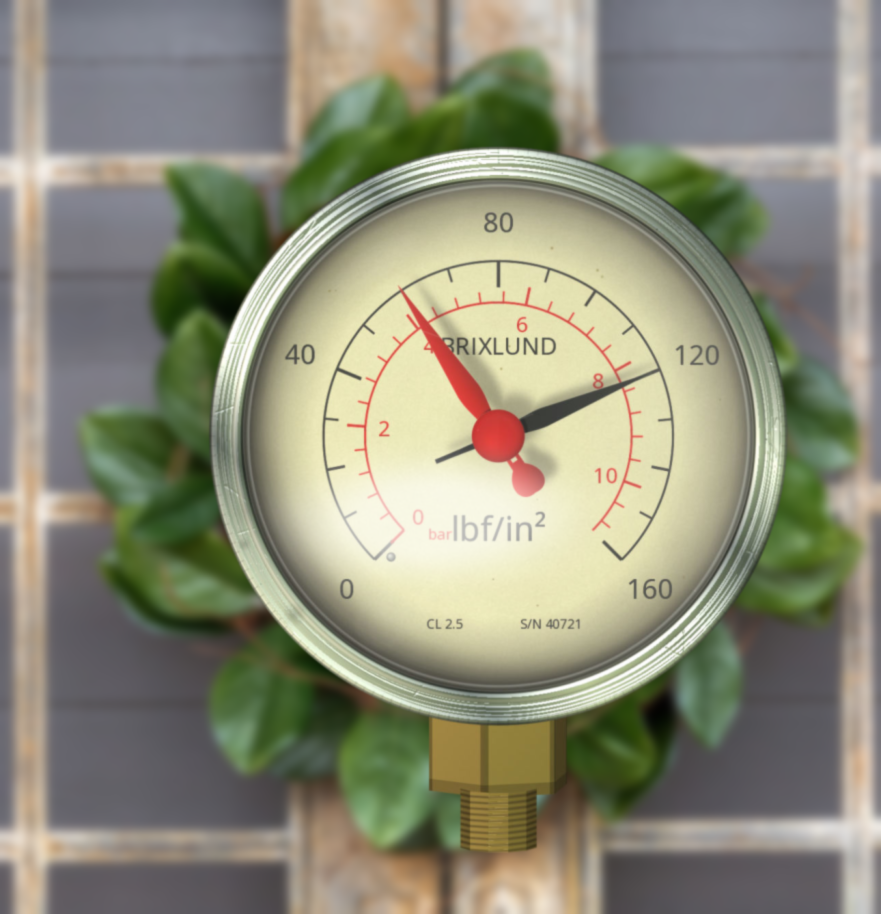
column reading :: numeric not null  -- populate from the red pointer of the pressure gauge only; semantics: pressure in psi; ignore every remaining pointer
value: 60 psi
